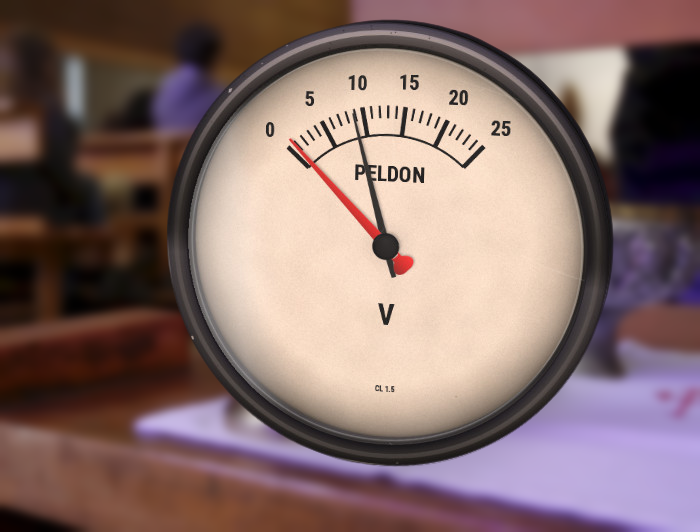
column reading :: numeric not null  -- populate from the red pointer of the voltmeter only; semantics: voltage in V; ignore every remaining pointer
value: 1 V
